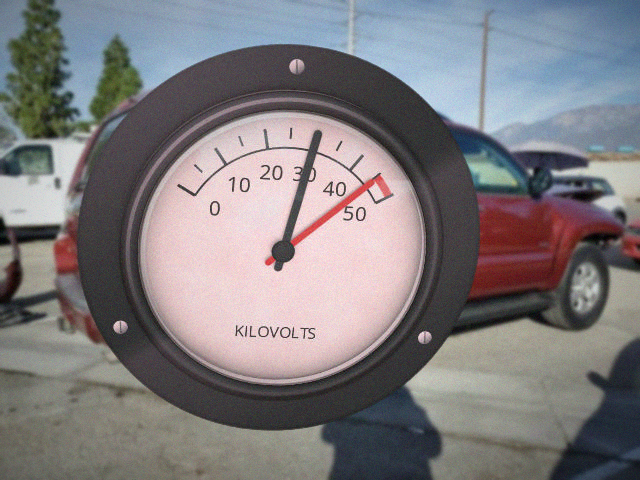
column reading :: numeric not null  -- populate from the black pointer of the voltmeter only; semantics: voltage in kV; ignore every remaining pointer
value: 30 kV
